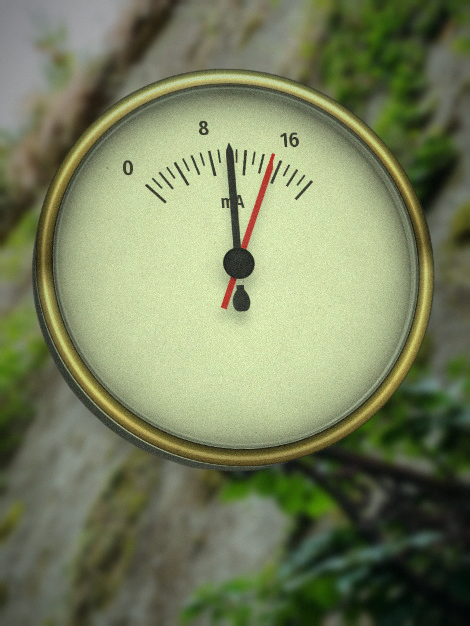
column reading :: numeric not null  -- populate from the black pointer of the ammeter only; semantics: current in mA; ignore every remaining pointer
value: 10 mA
